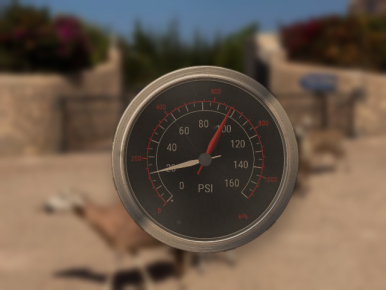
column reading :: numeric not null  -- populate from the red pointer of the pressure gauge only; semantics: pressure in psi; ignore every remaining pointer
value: 97.5 psi
